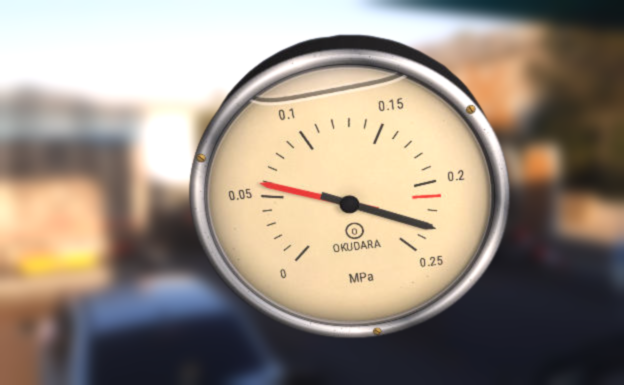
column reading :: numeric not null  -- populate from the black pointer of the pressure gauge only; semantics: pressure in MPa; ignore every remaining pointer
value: 0.23 MPa
